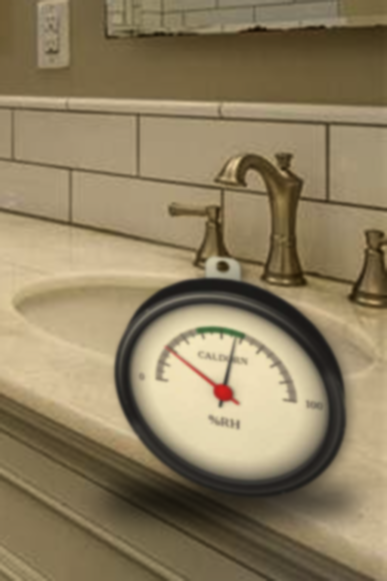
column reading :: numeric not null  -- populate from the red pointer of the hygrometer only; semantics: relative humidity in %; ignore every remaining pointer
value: 20 %
